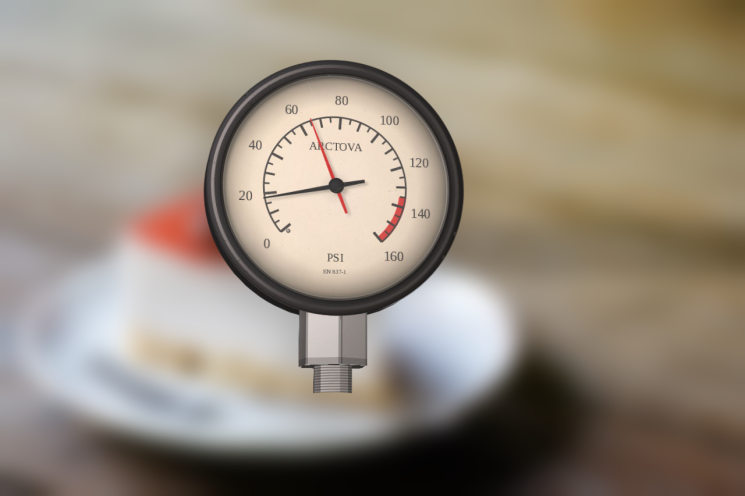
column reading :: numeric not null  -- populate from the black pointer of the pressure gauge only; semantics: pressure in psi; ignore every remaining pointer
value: 17.5 psi
